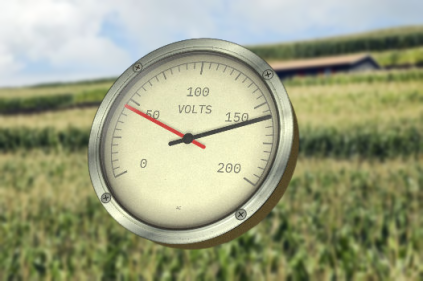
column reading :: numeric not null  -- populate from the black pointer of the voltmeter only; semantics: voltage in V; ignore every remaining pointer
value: 160 V
